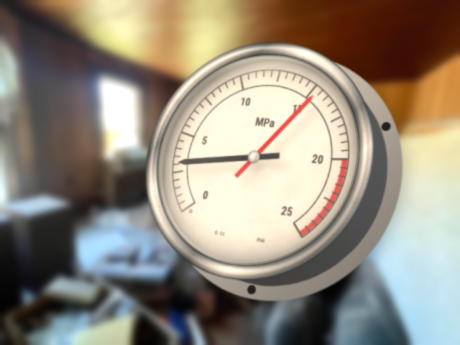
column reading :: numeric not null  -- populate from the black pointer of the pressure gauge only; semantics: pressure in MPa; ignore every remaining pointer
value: 3 MPa
